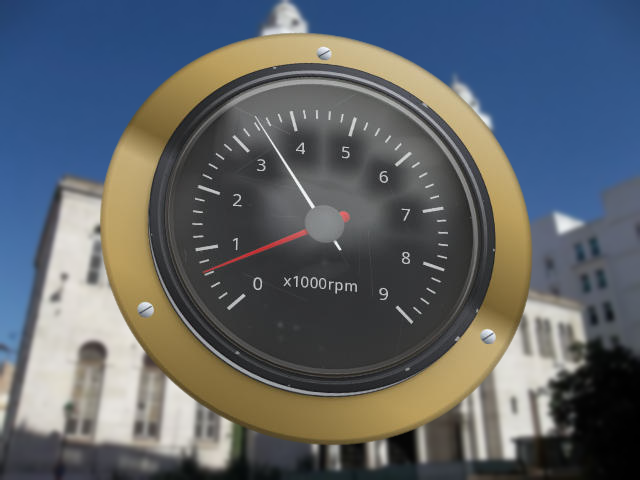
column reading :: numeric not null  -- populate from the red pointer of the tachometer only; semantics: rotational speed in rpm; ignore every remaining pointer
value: 600 rpm
